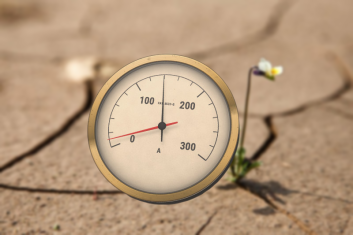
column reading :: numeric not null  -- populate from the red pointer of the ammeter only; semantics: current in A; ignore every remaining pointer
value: 10 A
